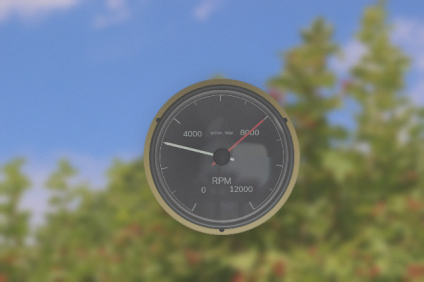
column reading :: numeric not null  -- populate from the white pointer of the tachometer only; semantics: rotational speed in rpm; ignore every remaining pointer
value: 3000 rpm
